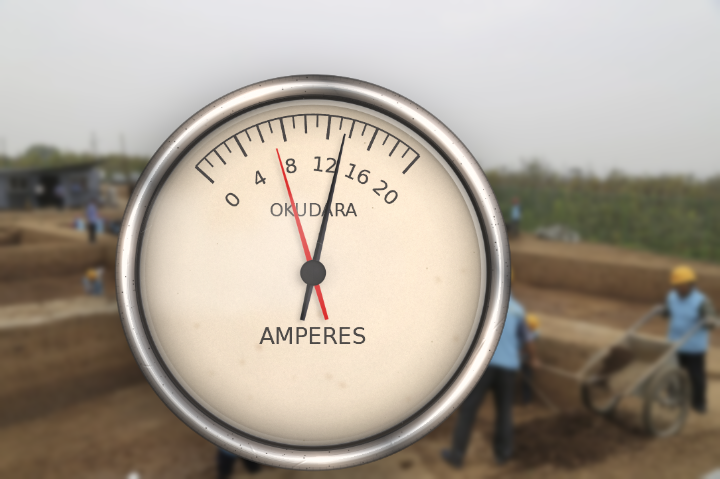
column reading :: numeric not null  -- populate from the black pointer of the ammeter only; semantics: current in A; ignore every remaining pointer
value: 13.5 A
